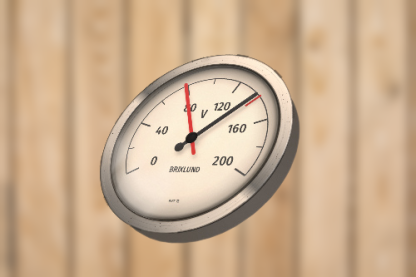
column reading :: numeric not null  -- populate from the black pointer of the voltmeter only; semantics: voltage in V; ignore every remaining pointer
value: 140 V
